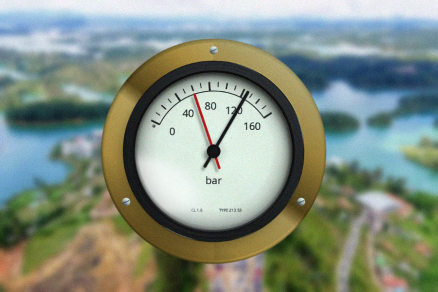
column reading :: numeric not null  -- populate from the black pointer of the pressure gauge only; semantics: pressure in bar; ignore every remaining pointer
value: 125 bar
